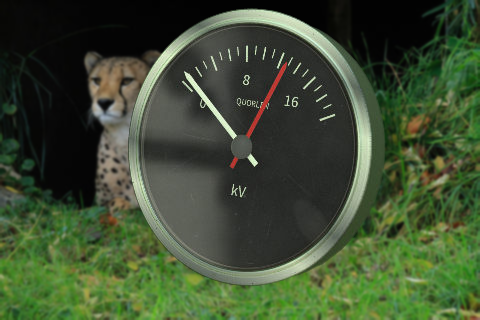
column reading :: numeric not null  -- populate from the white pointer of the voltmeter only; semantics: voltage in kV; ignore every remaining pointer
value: 1 kV
